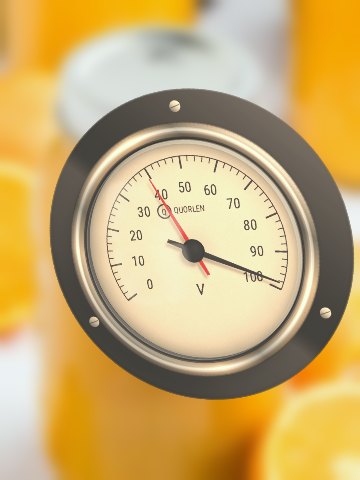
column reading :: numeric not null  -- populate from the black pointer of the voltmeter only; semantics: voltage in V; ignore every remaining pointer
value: 98 V
